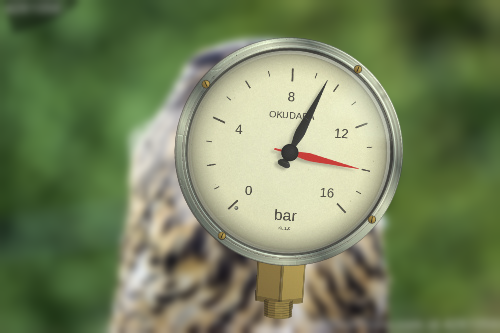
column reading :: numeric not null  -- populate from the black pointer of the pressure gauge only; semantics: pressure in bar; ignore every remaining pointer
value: 9.5 bar
